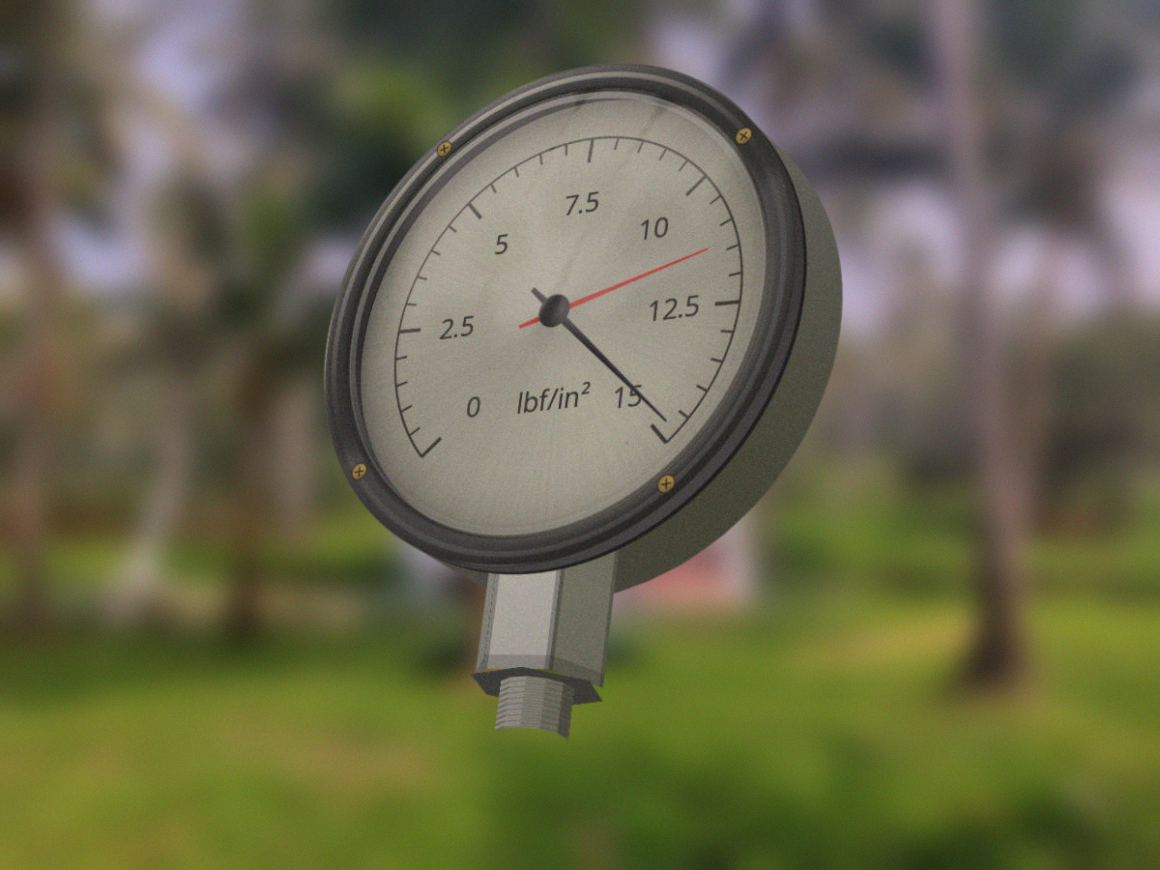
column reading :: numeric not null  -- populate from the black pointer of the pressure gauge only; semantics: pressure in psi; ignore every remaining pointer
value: 14.75 psi
